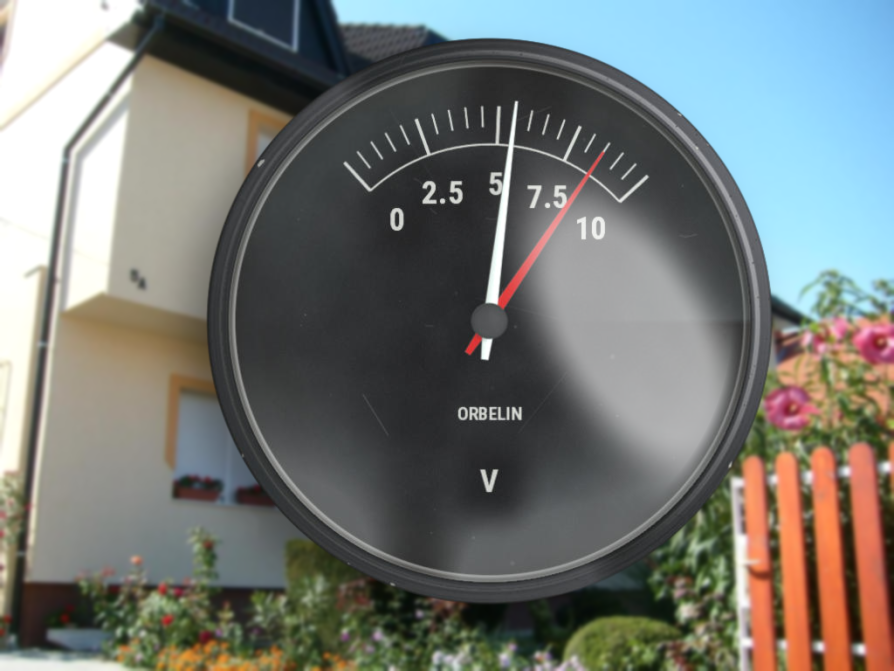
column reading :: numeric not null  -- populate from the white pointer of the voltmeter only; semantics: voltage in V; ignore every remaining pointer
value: 5.5 V
